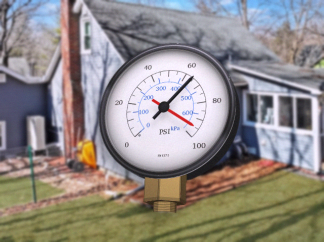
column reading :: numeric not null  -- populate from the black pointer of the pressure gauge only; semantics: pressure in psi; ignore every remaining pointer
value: 65 psi
